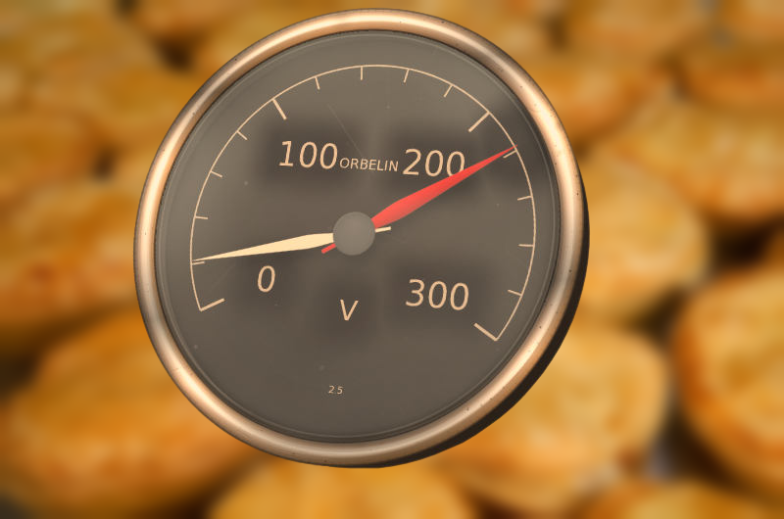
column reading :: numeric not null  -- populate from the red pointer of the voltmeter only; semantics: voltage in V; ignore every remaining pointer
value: 220 V
